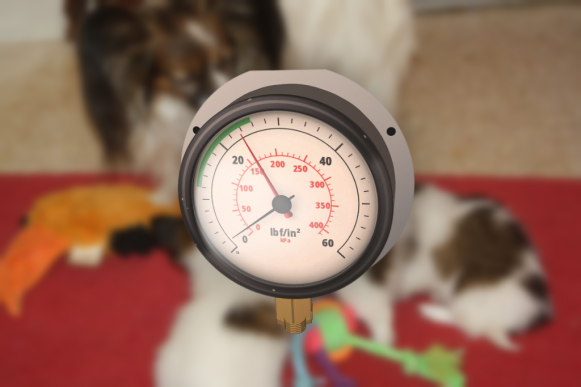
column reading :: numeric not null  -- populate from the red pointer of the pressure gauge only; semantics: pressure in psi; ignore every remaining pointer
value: 24 psi
